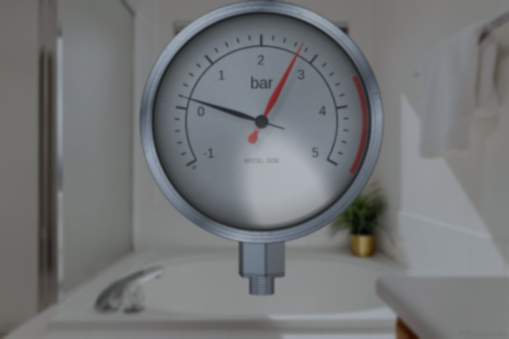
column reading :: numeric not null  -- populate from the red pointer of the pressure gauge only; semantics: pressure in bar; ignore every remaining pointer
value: 2.7 bar
